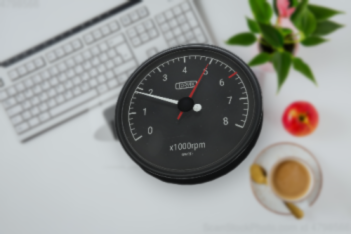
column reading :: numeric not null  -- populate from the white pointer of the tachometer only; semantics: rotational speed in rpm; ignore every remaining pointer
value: 1800 rpm
